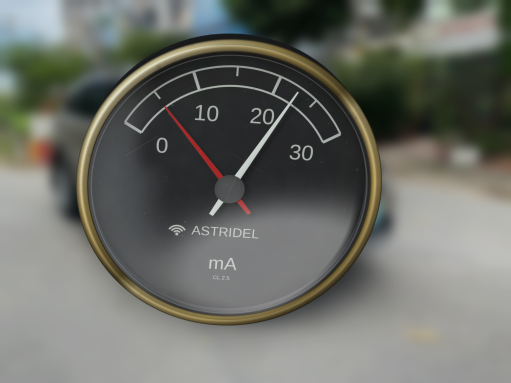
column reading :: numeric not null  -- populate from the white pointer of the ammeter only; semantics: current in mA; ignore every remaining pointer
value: 22.5 mA
